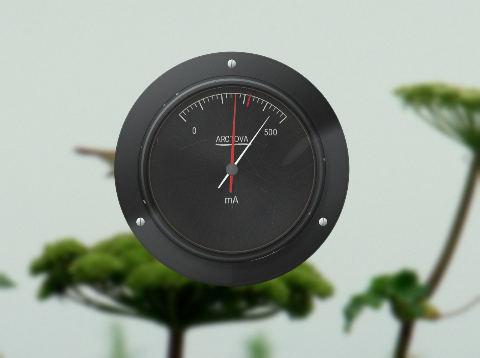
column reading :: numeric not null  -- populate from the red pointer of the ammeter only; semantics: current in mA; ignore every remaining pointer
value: 260 mA
